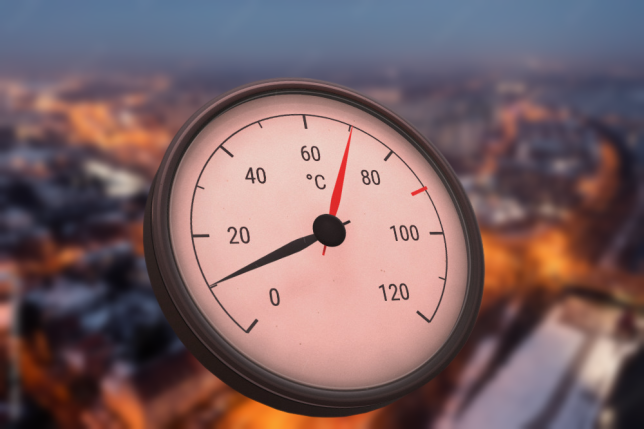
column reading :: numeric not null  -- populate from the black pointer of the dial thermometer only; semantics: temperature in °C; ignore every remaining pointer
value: 10 °C
